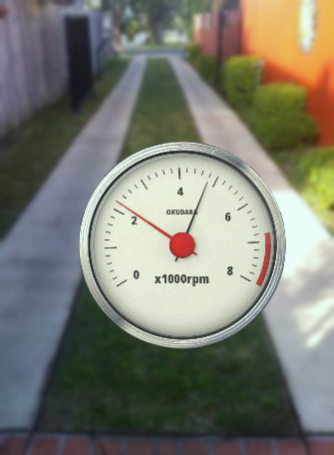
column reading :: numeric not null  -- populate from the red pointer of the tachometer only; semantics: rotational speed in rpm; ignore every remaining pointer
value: 2200 rpm
